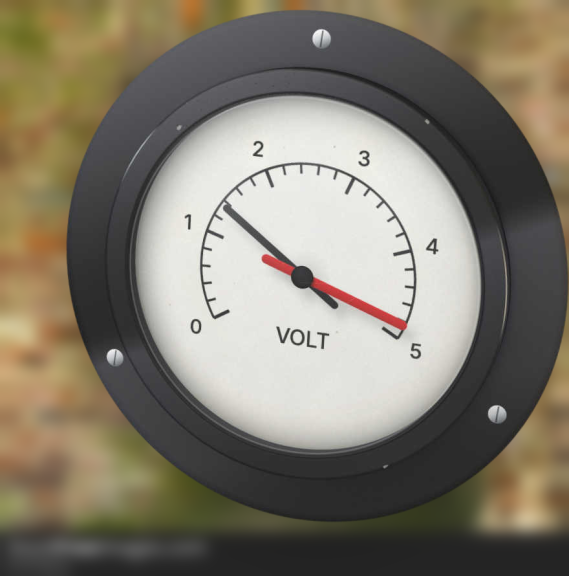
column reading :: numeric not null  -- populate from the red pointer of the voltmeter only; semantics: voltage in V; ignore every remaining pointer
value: 4.8 V
